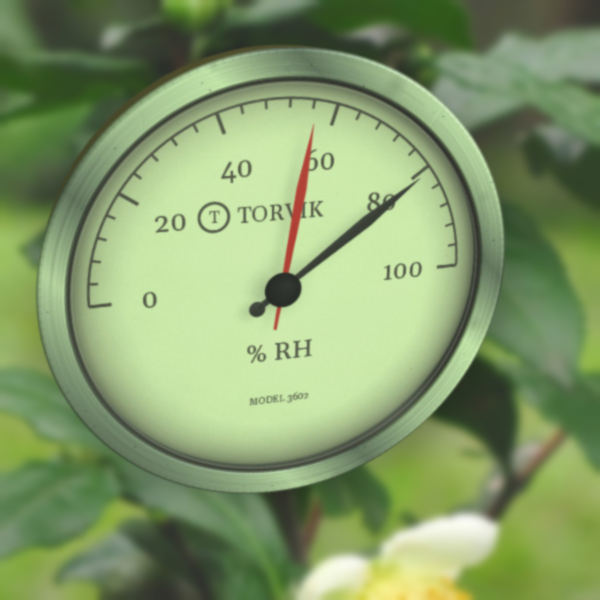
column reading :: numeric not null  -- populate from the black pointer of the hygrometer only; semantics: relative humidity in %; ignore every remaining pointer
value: 80 %
